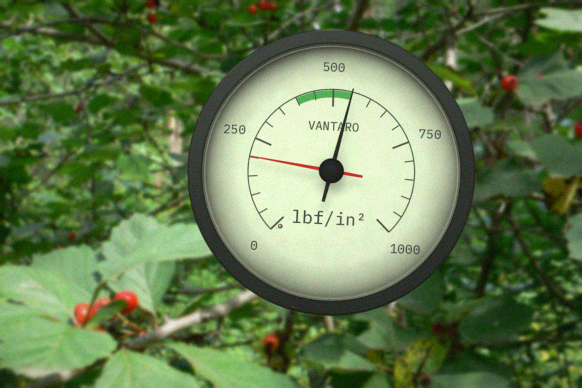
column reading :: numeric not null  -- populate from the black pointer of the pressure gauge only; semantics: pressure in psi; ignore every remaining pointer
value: 550 psi
